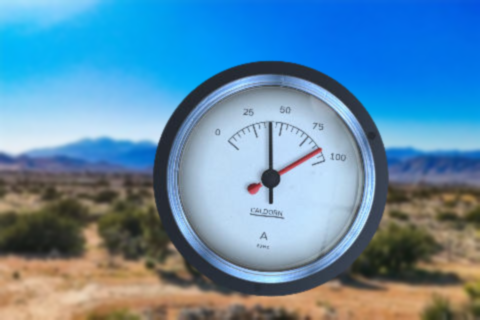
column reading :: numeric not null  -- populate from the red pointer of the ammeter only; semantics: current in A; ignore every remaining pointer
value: 90 A
